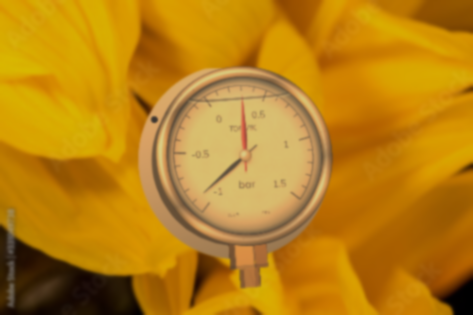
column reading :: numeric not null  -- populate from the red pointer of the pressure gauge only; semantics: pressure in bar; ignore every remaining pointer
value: 0.3 bar
